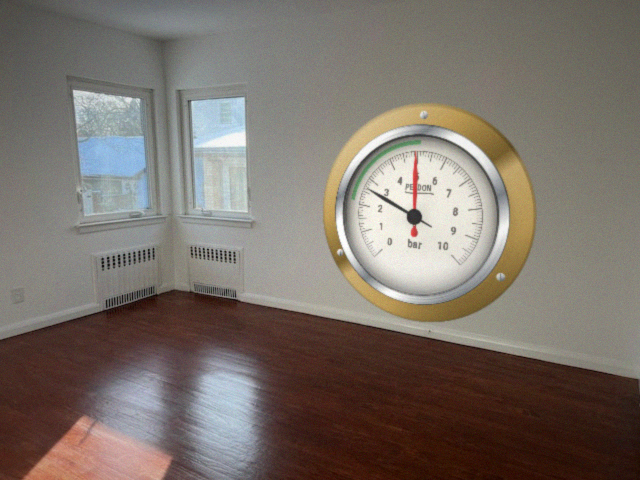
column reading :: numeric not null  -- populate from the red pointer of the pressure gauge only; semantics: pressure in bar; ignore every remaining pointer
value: 5 bar
